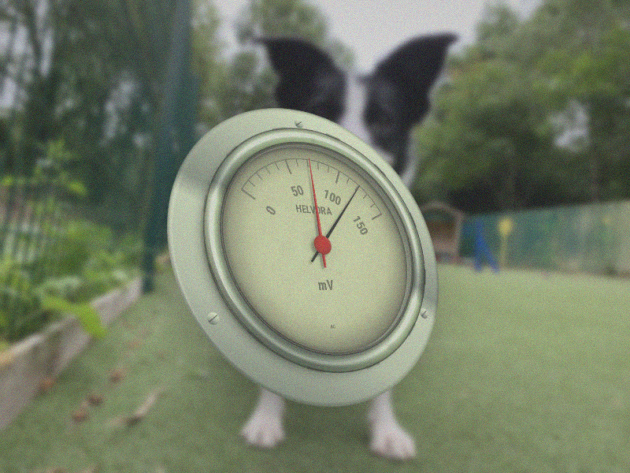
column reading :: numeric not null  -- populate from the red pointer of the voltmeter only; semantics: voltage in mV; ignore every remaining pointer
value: 70 mV
